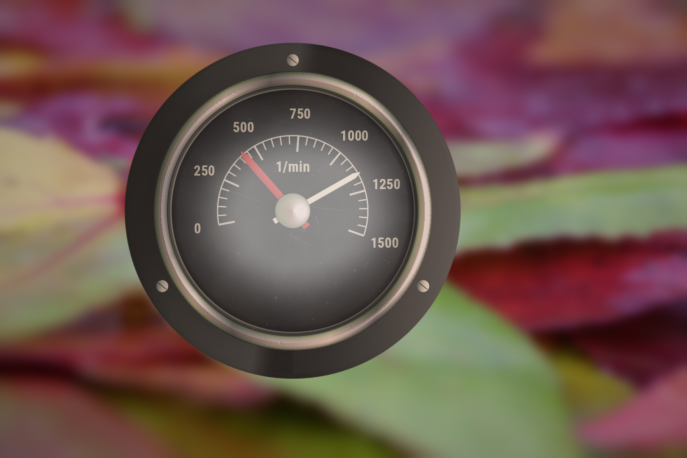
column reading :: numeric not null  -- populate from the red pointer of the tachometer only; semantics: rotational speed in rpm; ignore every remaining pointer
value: 425 rpm
